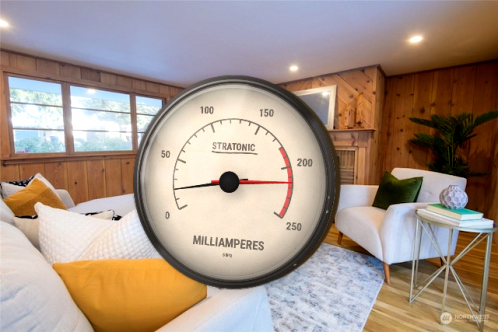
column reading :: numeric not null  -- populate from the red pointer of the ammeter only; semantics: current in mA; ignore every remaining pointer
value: 215 mA
